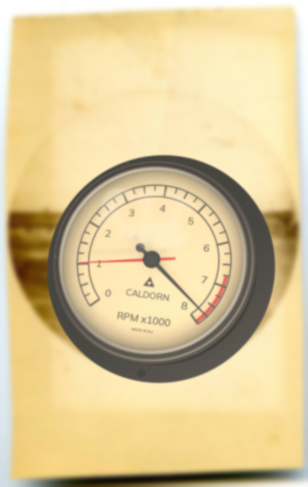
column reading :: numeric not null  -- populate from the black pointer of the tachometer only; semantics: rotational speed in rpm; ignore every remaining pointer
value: 7750 rpm
